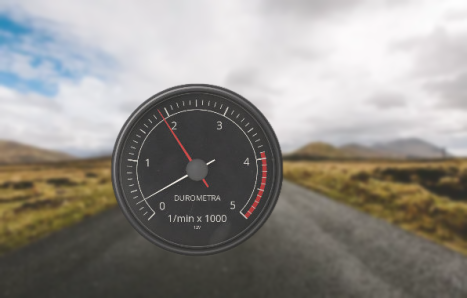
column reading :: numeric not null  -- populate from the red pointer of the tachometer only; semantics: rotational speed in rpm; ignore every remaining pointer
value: 1900 rpm
